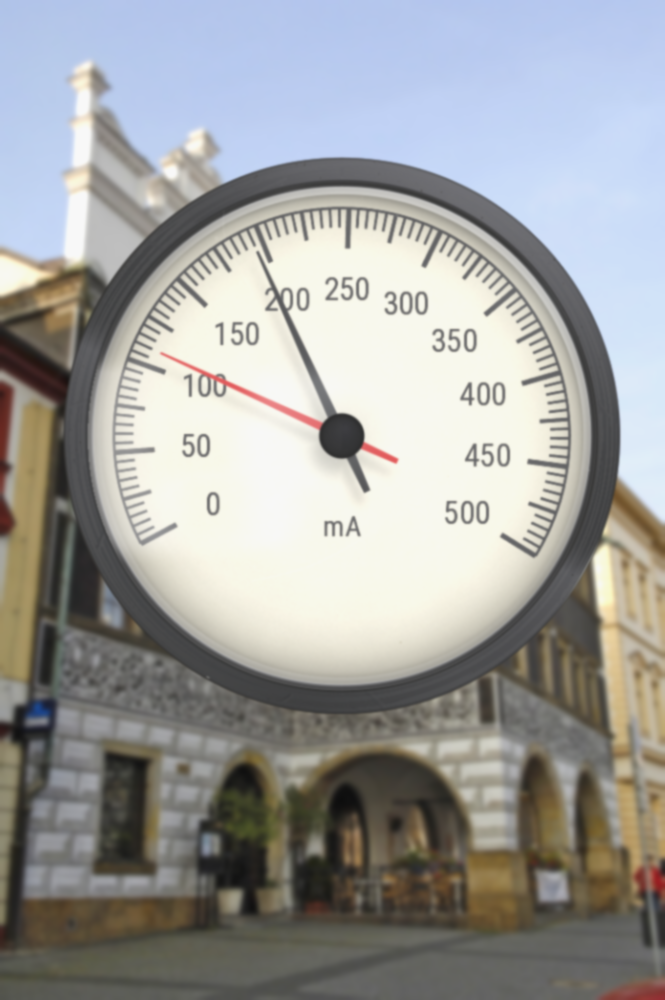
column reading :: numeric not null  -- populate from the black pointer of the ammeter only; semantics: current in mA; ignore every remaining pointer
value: 195 mA
